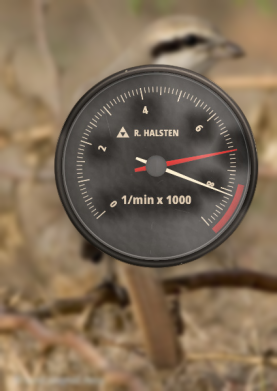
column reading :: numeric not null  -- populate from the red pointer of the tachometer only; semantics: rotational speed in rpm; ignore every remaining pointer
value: 7000 rpm
